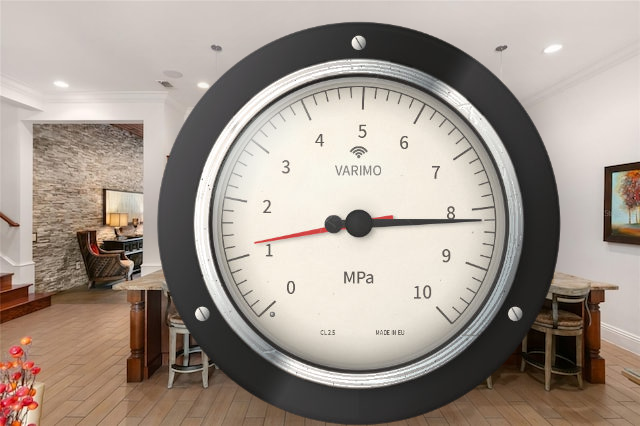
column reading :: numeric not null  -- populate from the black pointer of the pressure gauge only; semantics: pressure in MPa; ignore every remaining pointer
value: 8.2 MPa
